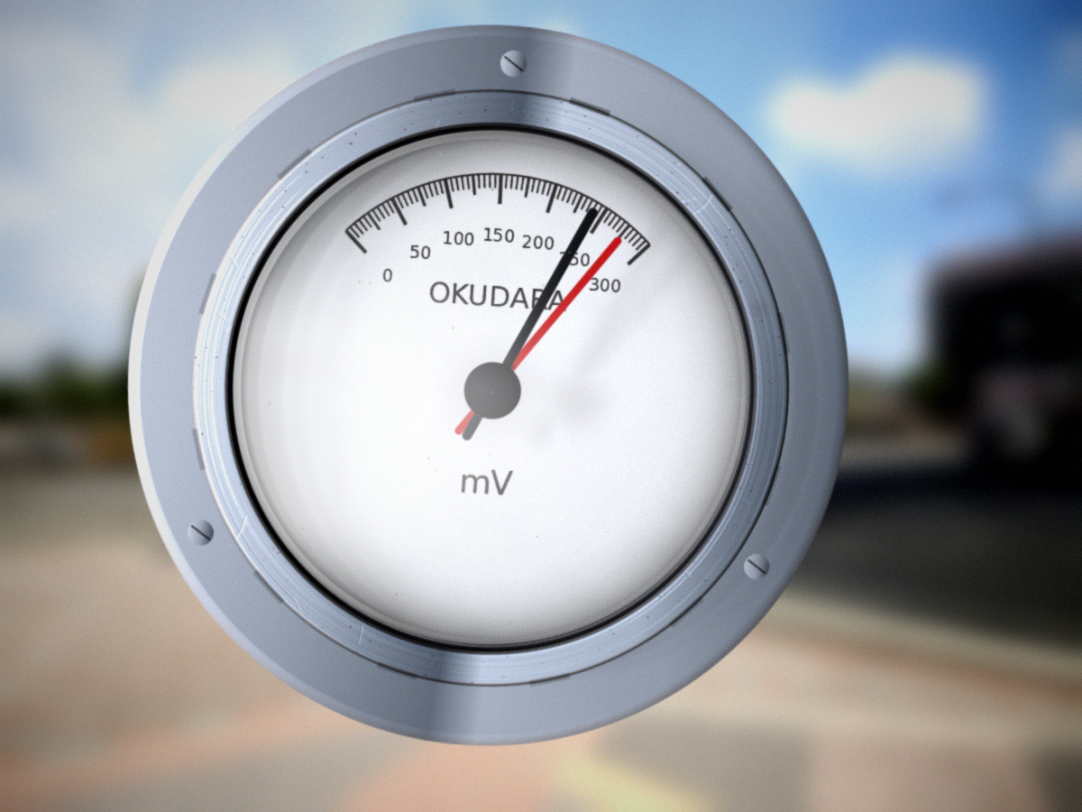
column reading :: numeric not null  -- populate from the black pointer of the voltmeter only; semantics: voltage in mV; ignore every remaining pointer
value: 240 mV
